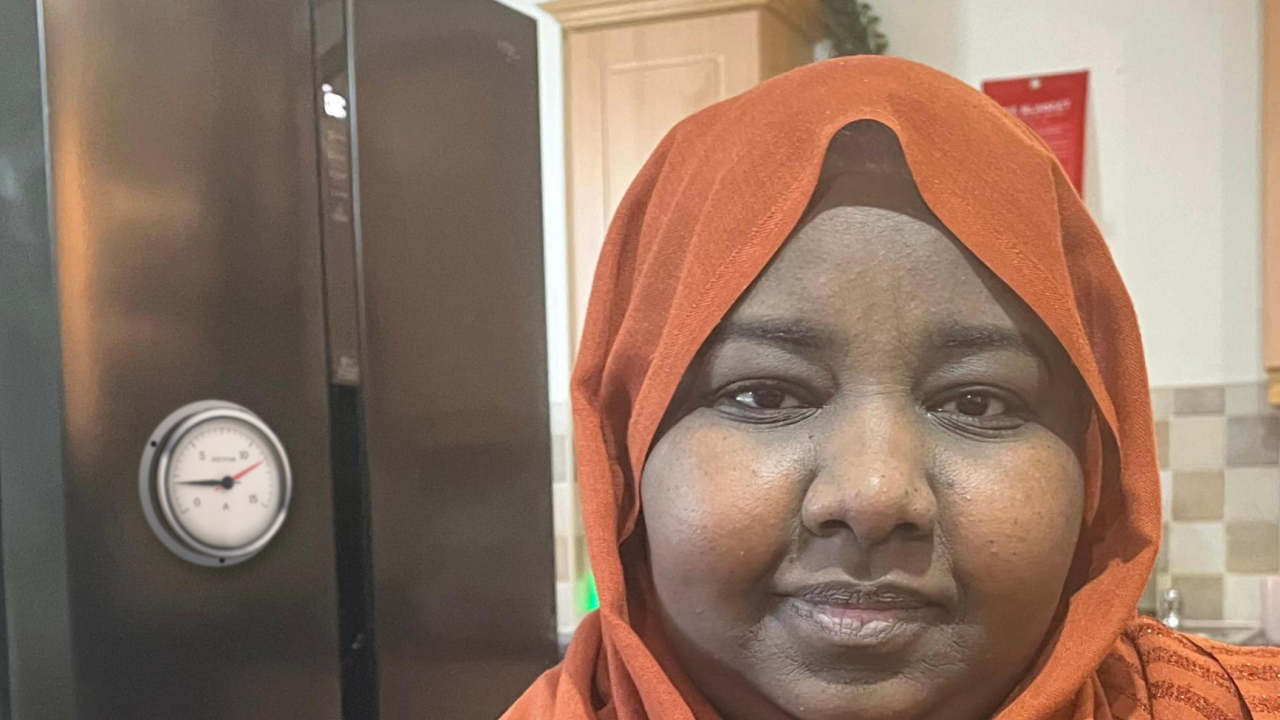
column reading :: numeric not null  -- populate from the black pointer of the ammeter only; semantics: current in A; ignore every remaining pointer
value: 2 A
